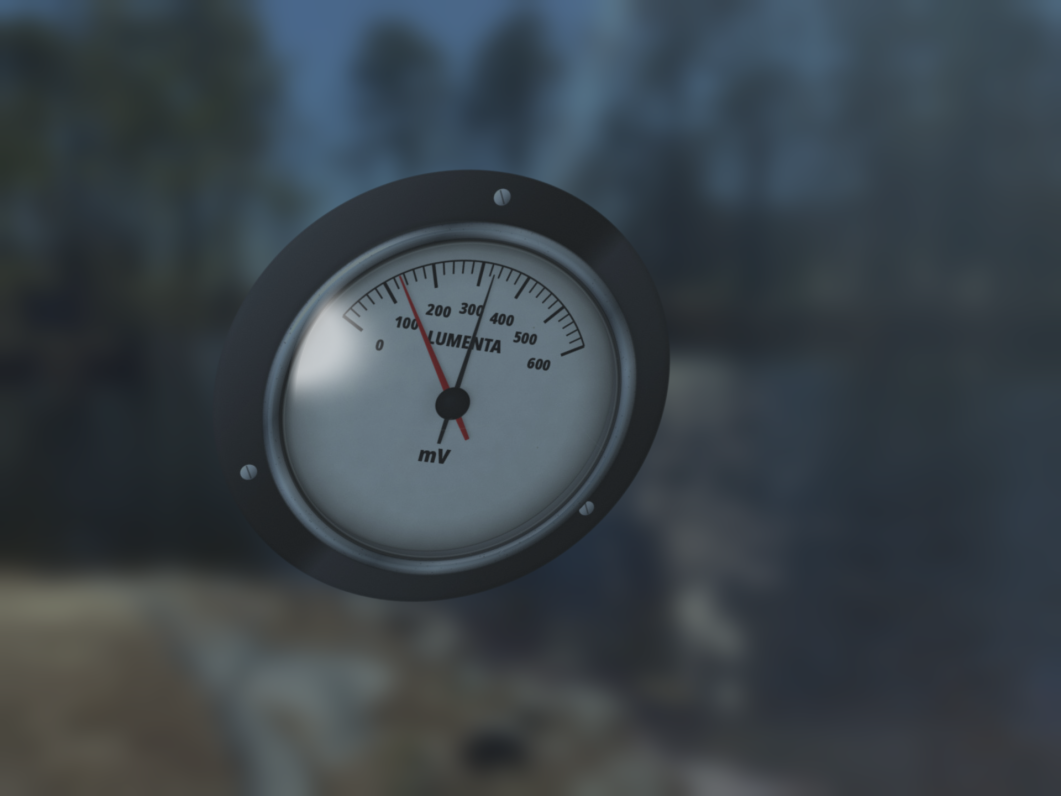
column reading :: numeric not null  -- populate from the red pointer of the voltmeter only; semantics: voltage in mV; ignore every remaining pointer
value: 130 mV
